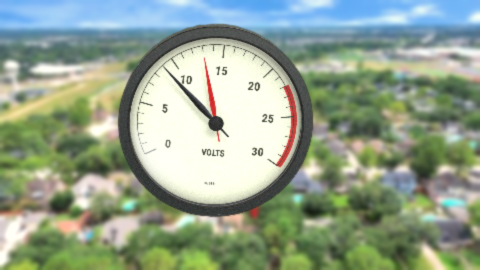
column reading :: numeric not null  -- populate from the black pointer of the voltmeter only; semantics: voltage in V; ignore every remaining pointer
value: 9 V
